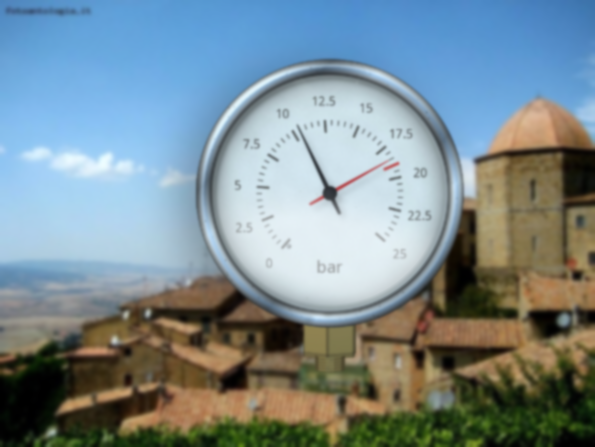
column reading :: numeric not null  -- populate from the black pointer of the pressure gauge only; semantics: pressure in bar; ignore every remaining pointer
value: 10.5 bar
